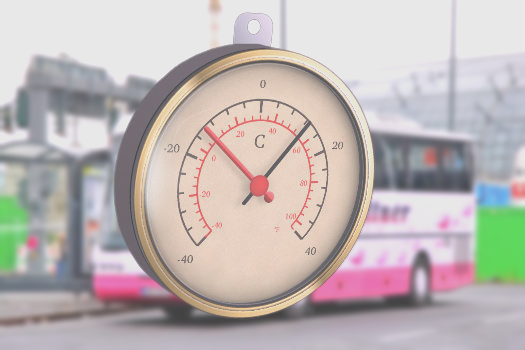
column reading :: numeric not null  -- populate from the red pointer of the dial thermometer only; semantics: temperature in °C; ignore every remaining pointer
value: -14 °C
